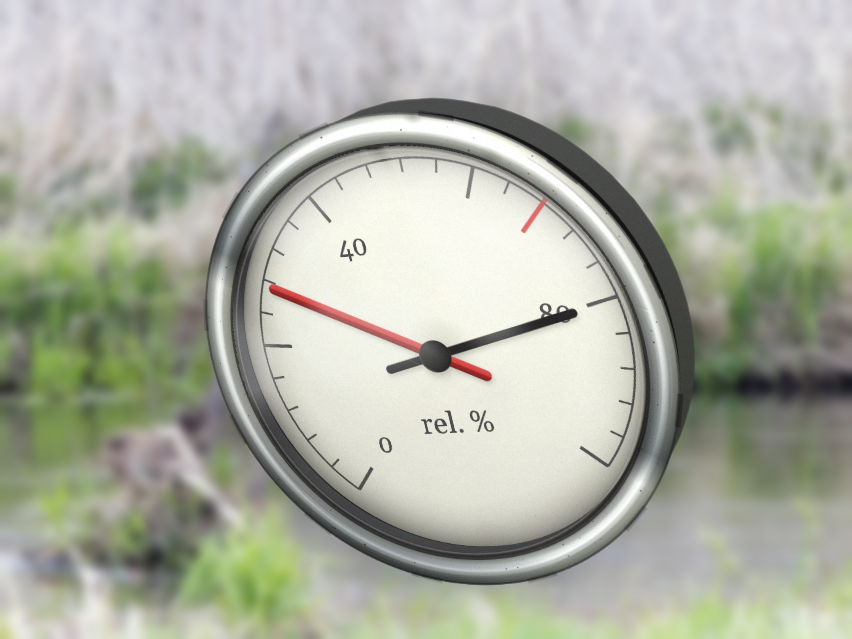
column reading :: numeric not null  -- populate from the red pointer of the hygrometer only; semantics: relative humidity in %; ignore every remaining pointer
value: 28 %
